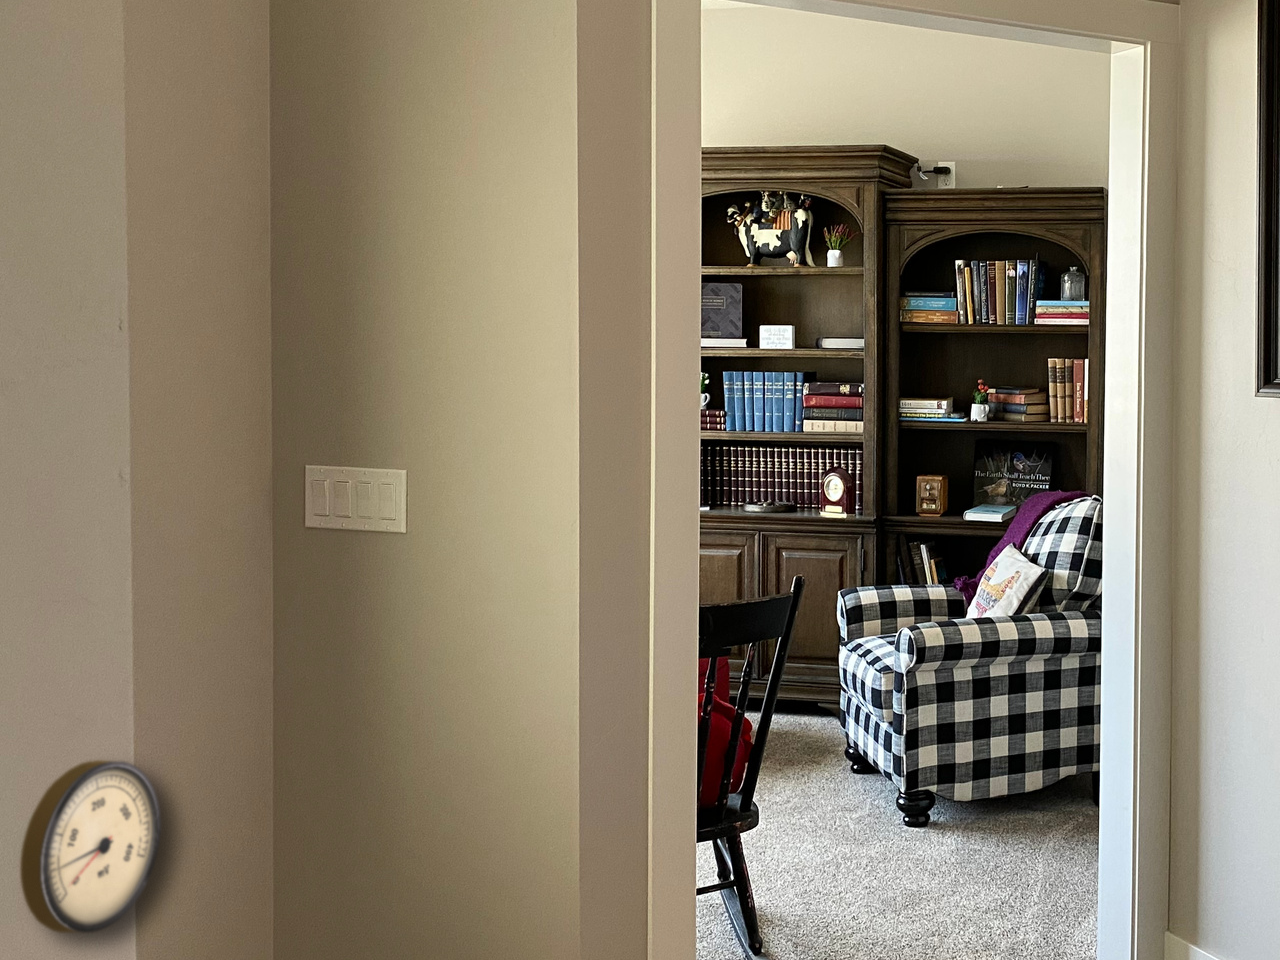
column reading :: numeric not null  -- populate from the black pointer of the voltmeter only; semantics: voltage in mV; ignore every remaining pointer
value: 50 mV
